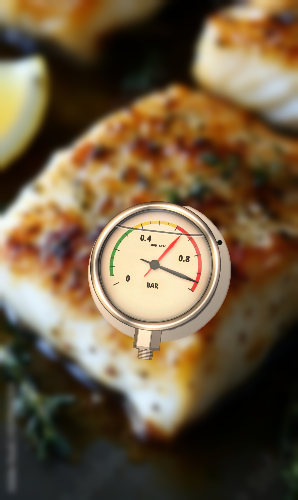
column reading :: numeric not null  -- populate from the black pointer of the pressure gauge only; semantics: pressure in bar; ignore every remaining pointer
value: 0.95 bar
